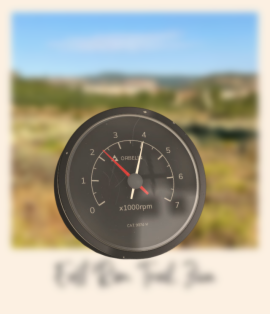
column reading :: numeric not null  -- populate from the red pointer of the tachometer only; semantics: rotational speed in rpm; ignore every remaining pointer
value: 2250 rpm
